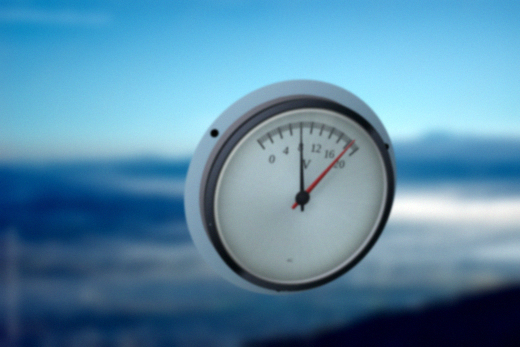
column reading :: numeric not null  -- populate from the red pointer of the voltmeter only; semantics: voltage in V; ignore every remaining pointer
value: 18 V
